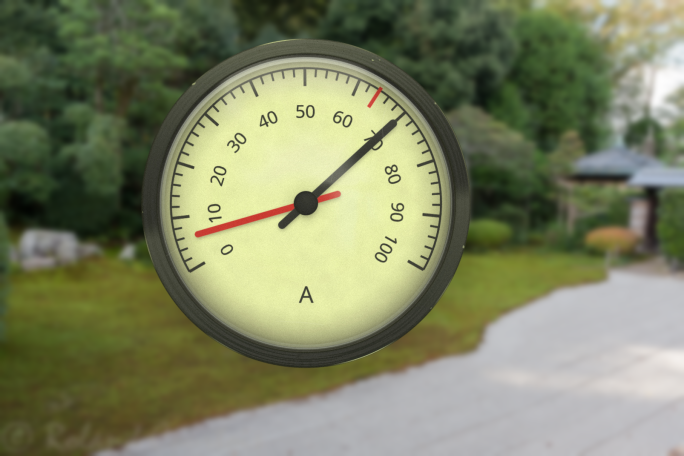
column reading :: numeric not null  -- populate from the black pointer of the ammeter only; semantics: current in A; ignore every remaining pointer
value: 70 A
